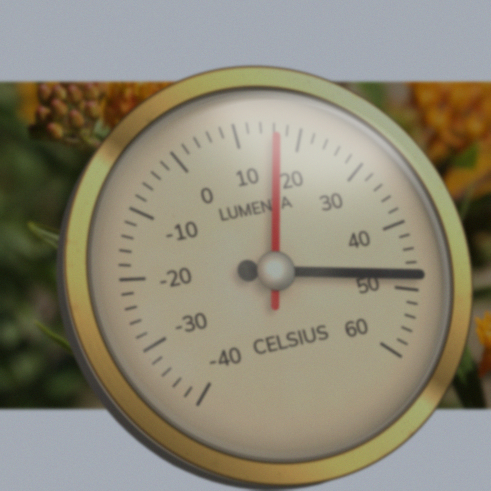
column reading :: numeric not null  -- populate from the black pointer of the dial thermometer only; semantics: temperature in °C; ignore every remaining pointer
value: 48 °C
